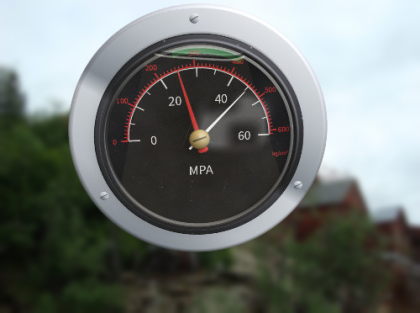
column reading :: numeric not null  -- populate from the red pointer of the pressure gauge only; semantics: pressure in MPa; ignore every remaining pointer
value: 25 MPa
